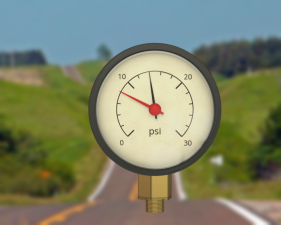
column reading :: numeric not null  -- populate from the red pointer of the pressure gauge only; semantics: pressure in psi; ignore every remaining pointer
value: 8 psi
